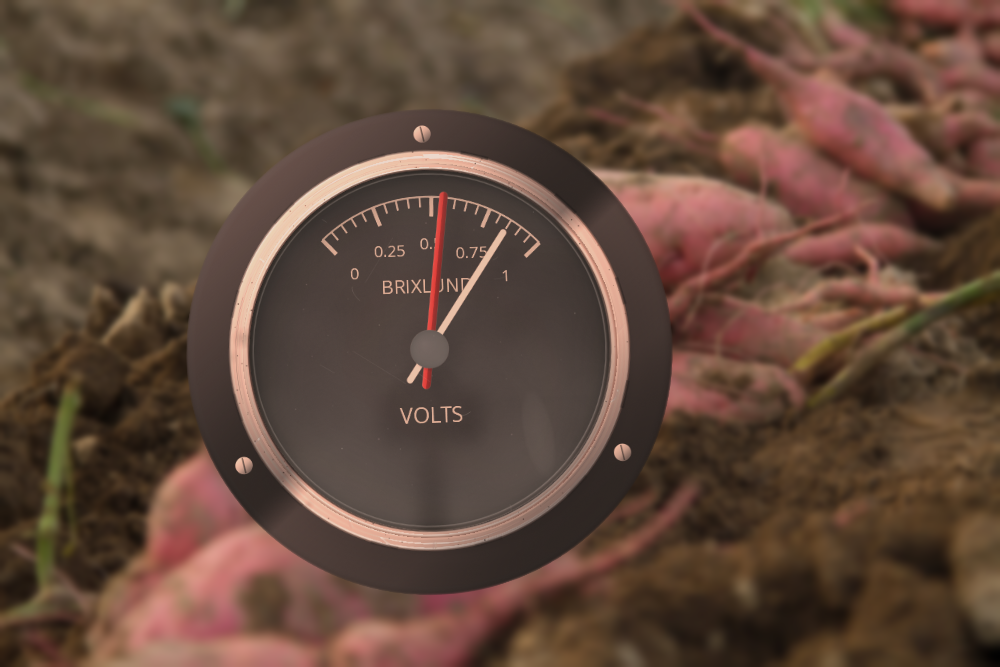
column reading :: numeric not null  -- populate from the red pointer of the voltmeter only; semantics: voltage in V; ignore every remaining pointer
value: 0.55 V
